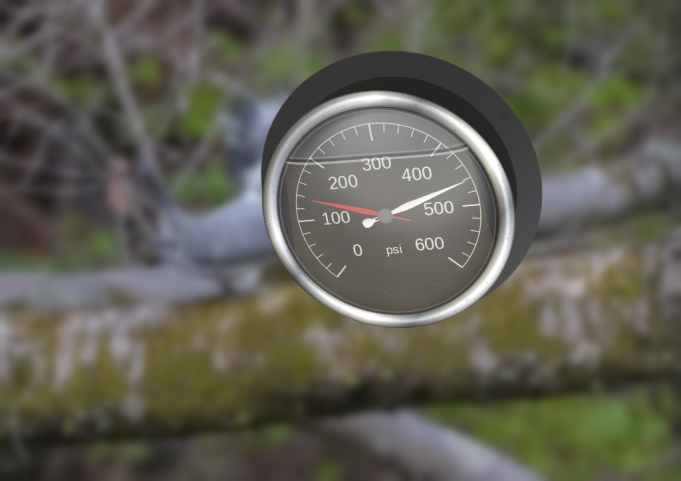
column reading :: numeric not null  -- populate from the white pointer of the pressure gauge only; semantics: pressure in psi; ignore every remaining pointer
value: 460 psi
